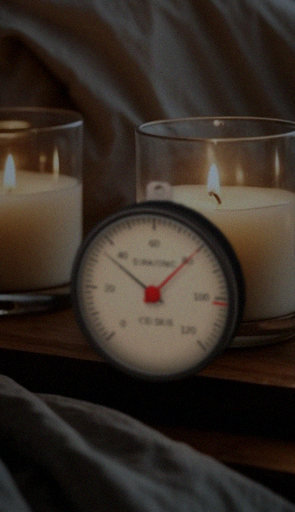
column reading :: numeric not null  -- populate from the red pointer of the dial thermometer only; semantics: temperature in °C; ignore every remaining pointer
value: 80 °C
